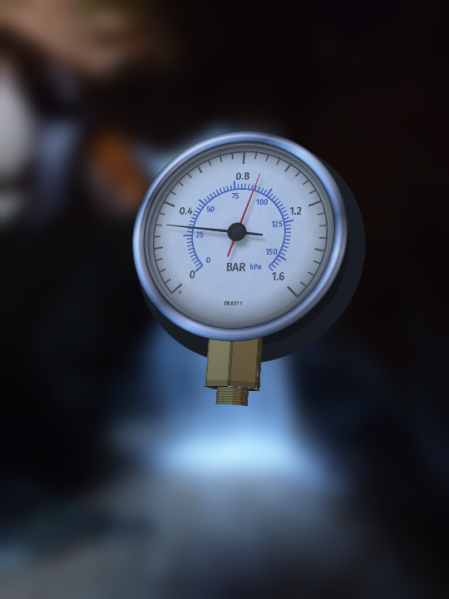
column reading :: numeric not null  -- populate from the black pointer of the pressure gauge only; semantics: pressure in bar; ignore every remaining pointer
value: 0.3 bar
